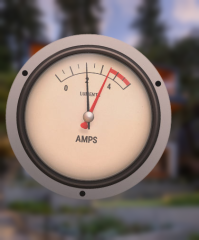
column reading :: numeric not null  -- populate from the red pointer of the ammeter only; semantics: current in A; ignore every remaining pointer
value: 3.5 A
